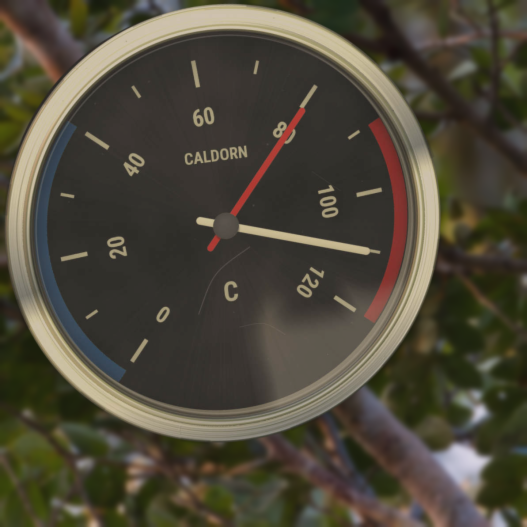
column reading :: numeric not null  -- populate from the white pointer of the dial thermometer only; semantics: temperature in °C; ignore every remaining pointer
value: 110 °C
